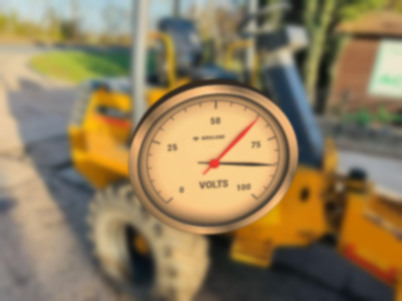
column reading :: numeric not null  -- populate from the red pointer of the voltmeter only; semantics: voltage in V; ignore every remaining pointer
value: 65 V
